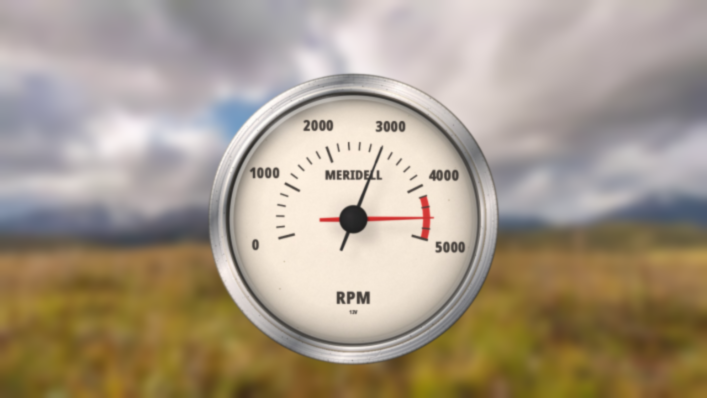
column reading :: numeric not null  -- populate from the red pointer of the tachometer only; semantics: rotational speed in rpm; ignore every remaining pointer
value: 4600 rpm
